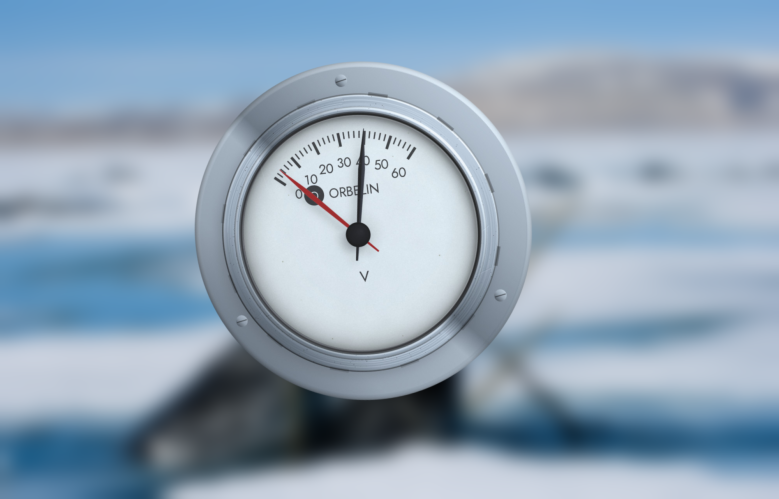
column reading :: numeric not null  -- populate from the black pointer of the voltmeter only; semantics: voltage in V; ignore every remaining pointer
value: 40 V
